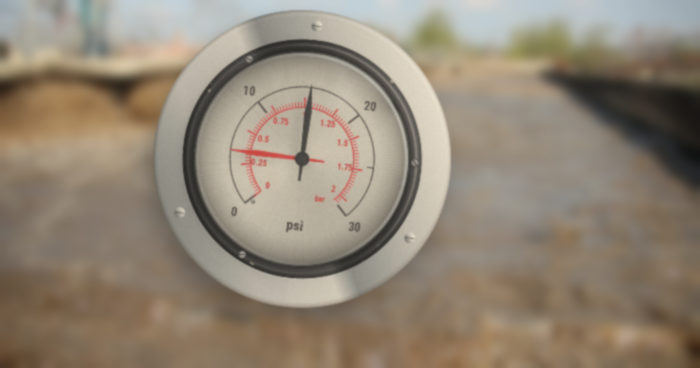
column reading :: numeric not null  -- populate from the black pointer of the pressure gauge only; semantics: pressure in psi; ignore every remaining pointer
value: 15 psi
